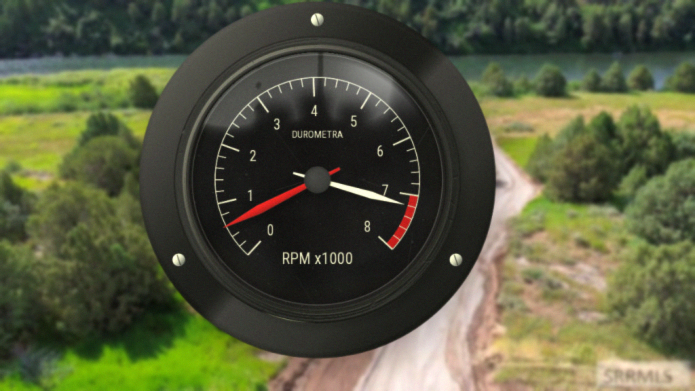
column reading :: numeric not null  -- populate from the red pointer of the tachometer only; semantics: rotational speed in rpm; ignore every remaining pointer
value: 600 rpm
